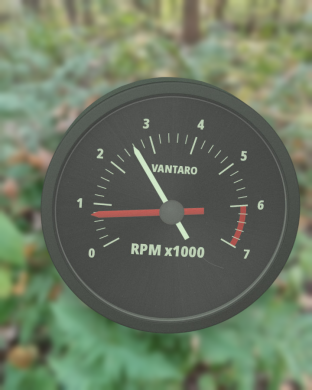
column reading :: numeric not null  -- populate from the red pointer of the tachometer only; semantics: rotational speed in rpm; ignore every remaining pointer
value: 800 rpm
